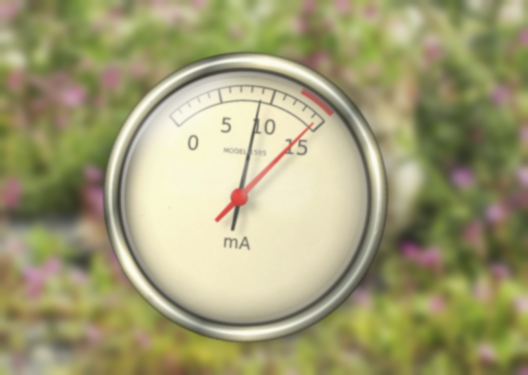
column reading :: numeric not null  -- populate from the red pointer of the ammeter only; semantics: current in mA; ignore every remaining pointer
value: 14.5 mA
